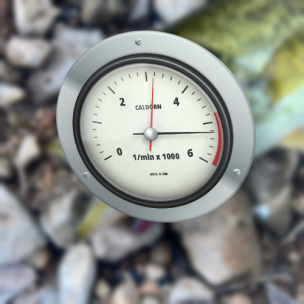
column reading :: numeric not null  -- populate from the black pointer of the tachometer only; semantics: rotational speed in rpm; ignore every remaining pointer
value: 5200 rpm
